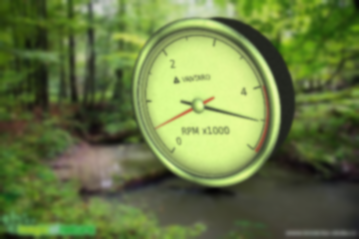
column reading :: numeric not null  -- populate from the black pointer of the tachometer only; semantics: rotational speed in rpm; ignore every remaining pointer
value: 4500 rpm
